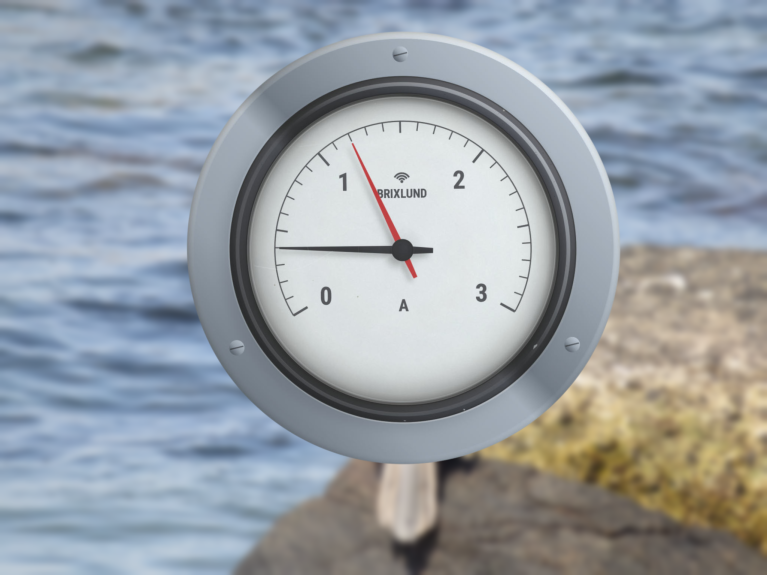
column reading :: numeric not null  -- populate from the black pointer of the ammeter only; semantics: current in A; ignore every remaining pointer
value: 0.4 A
